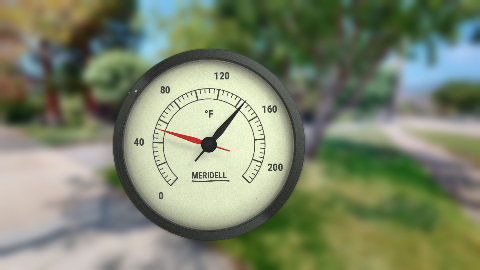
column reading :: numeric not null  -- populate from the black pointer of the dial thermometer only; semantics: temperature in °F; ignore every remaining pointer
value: 144 °F
